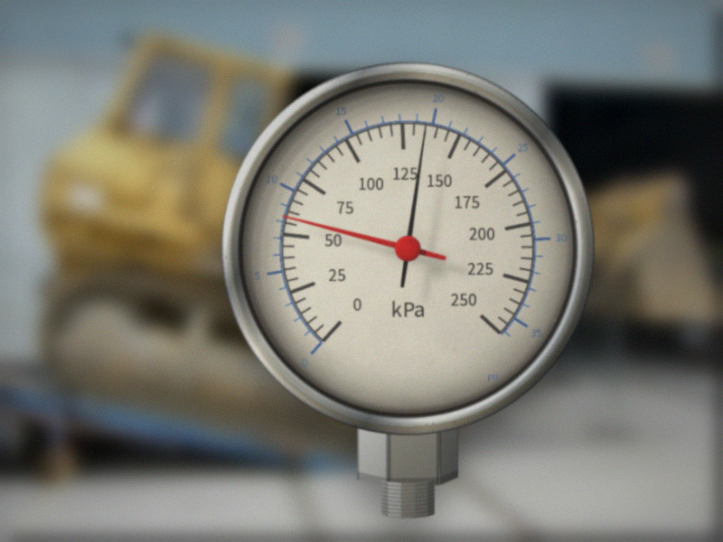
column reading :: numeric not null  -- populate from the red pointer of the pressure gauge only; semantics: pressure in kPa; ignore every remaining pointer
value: 57.5 kPa
